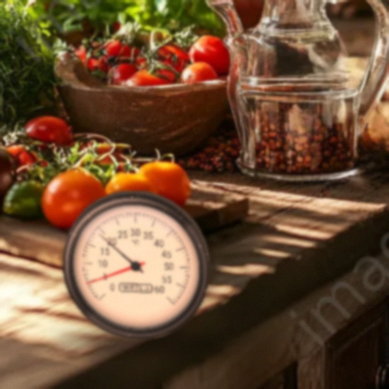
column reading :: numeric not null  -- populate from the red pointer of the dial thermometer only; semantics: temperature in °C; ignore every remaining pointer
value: 5 °C
